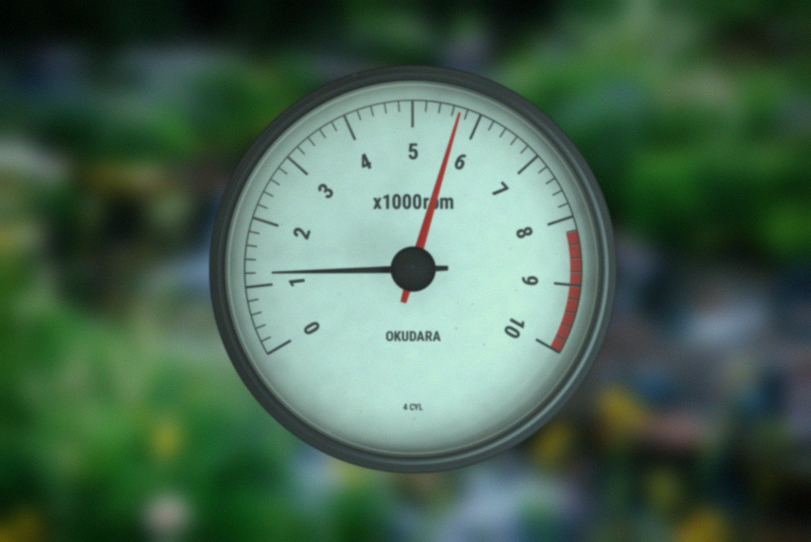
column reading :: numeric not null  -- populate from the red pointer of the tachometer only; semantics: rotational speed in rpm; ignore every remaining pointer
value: 5700 rpm
